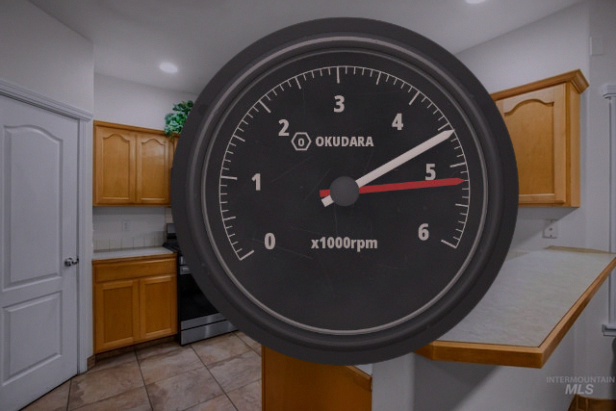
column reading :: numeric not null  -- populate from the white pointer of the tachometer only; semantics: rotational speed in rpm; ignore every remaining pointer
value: 4600 rpm
